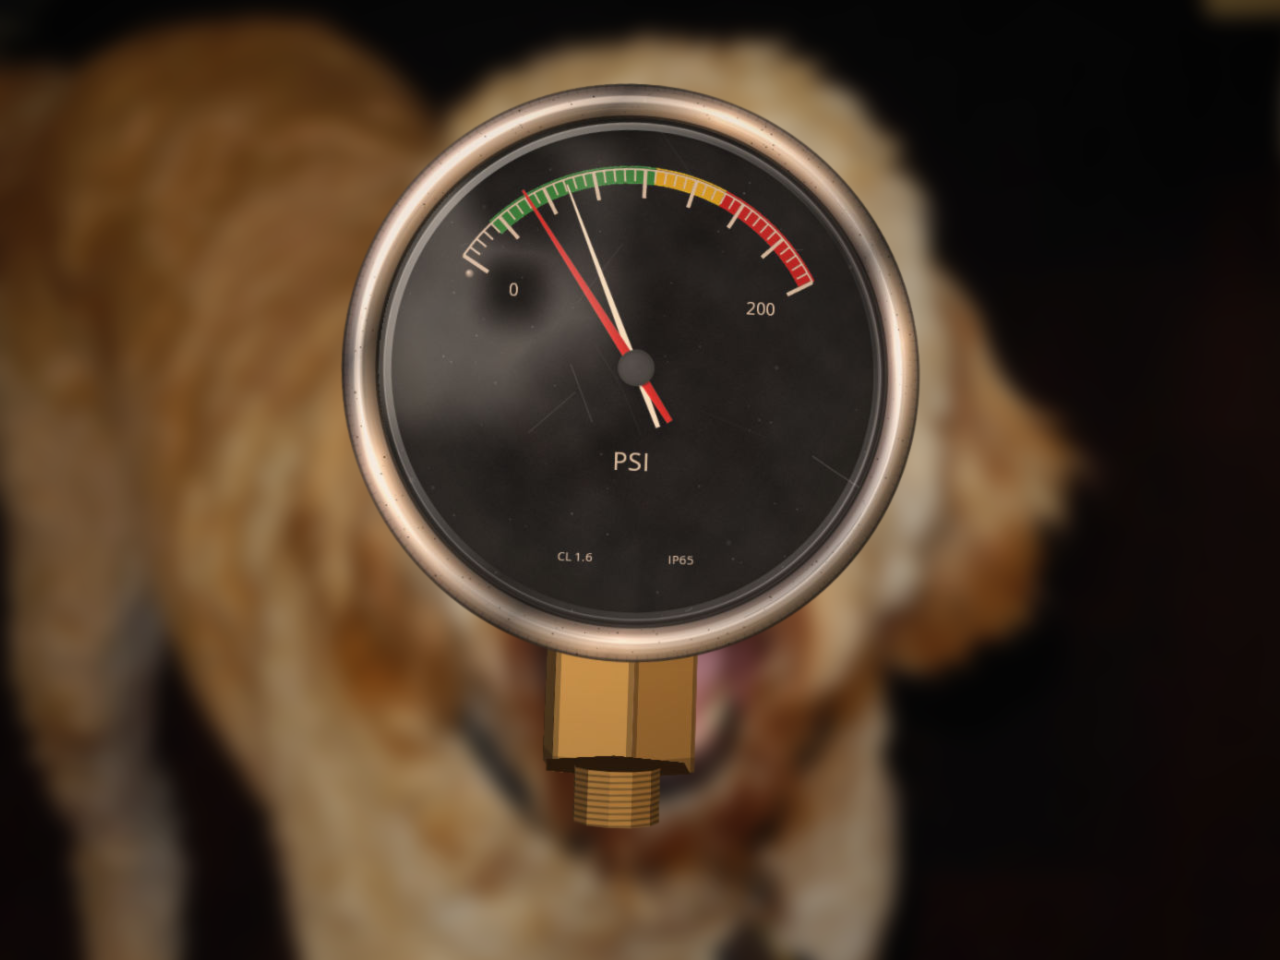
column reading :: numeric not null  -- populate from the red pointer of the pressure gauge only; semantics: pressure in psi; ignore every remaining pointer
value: 40 psi
